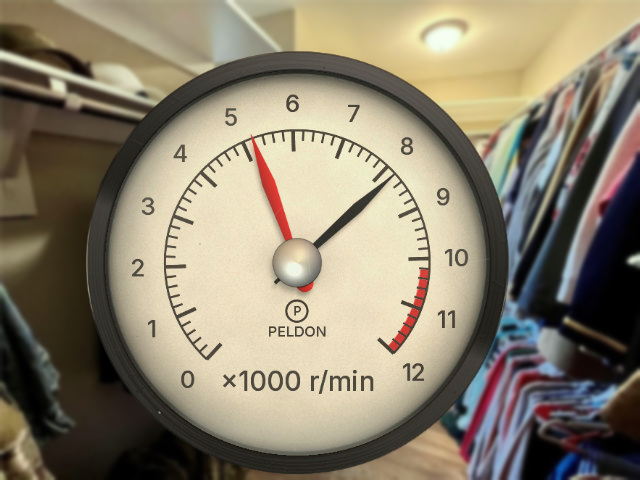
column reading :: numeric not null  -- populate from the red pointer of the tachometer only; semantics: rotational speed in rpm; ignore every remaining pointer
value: 5200 rpm
